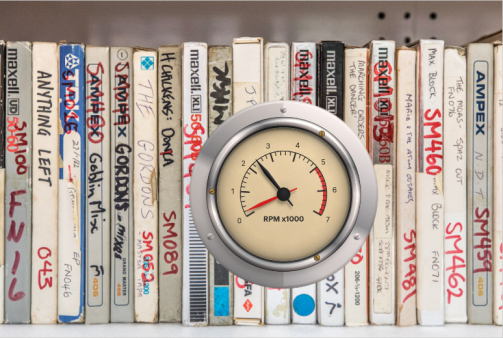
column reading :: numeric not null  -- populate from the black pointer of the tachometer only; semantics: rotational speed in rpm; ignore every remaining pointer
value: 2400 rpm
